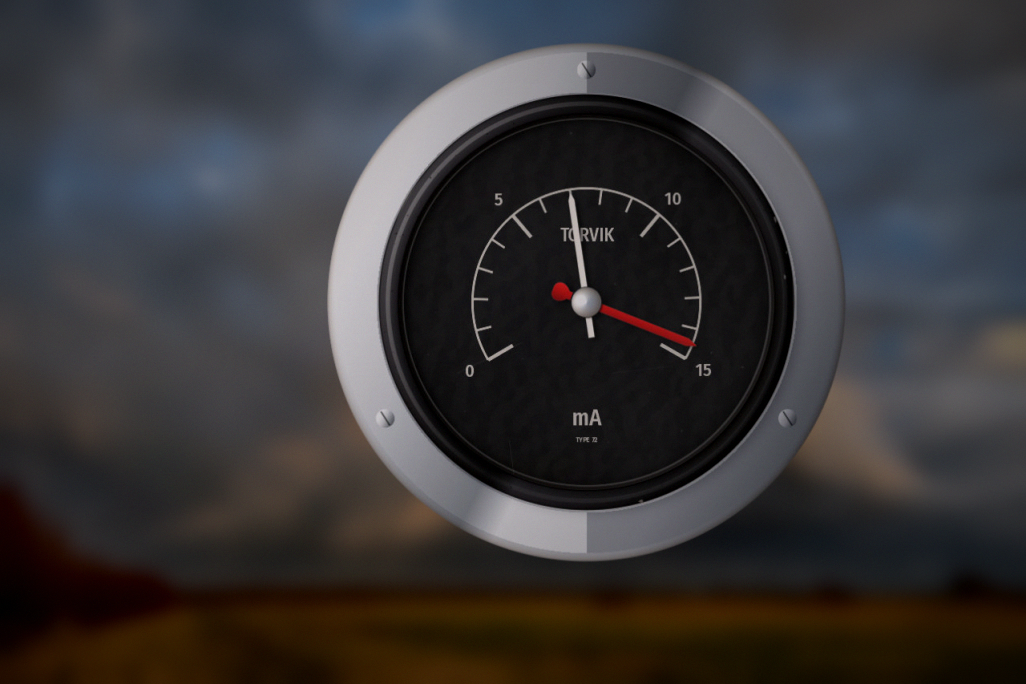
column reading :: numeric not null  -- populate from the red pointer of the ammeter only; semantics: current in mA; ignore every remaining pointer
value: 14.5 mA
